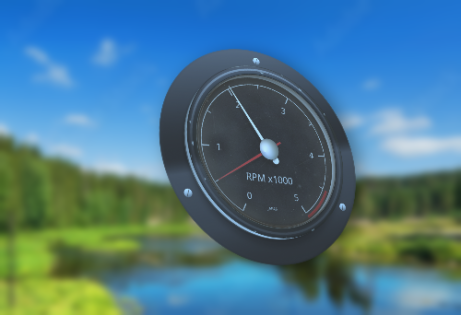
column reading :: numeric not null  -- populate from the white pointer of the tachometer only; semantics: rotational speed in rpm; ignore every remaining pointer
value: 2000 rpm
